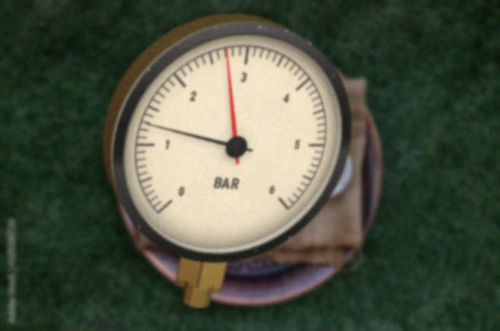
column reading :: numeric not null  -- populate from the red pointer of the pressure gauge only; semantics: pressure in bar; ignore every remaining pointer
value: 2.7 bar
